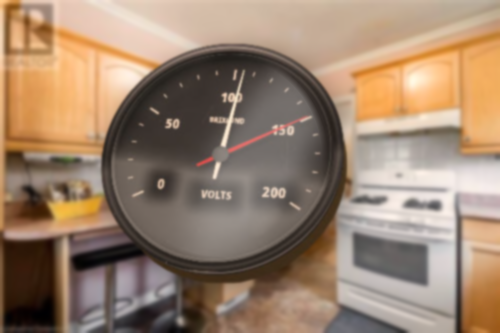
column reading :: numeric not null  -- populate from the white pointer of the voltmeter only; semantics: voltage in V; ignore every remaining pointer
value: 105 V
